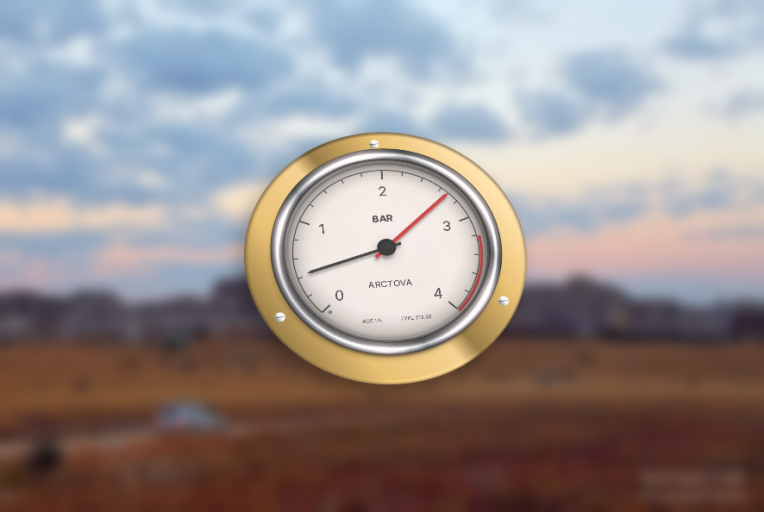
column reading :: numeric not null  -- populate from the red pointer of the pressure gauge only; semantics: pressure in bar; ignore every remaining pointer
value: 2.7 bar
